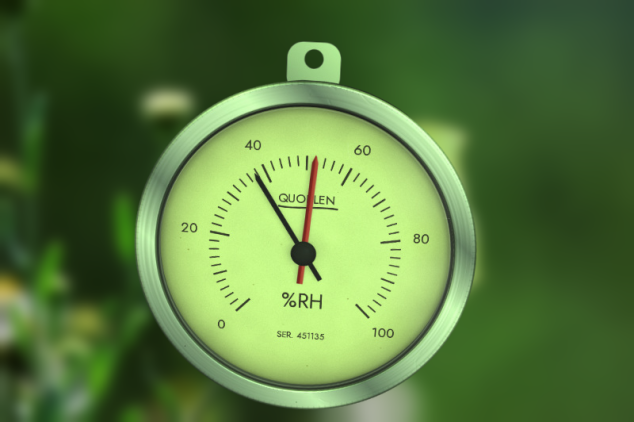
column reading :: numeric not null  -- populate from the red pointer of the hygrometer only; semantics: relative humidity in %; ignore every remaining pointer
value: 52 %
